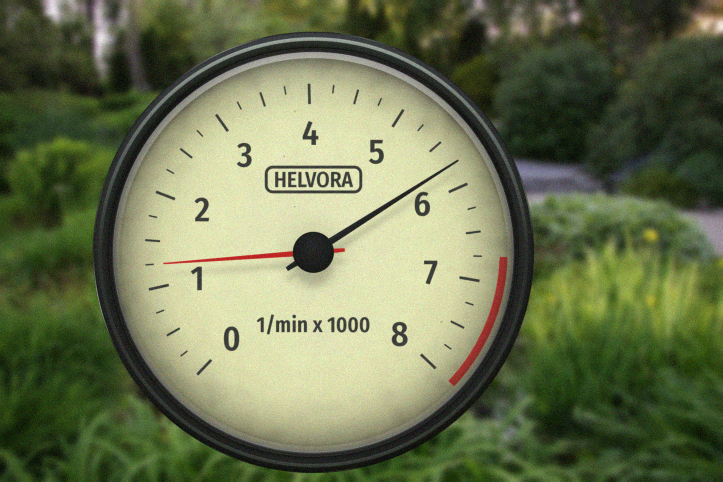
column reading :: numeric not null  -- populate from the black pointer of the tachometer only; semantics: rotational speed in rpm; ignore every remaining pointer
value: 5750 rpm
